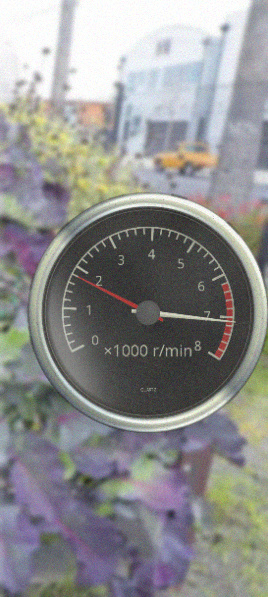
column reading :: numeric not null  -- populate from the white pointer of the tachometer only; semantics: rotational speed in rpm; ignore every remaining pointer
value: 7100 rpm
